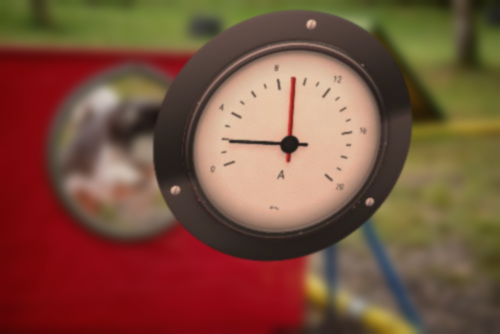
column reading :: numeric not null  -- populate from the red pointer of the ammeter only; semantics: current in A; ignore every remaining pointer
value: 9 A
